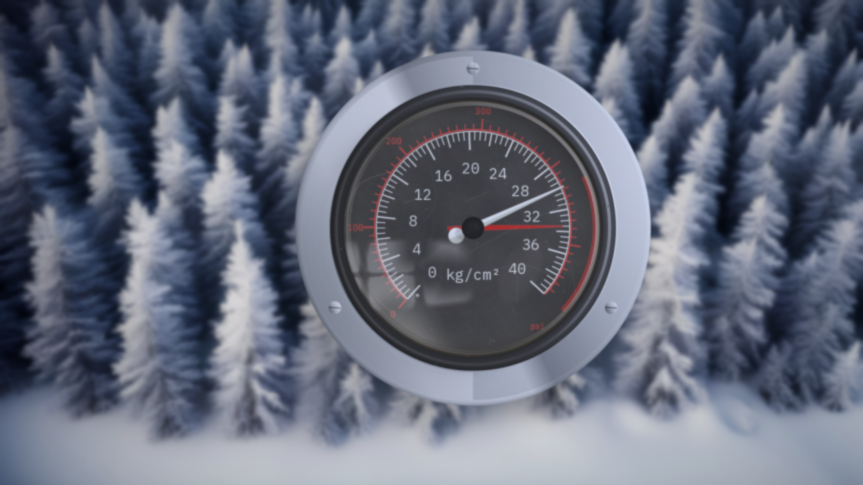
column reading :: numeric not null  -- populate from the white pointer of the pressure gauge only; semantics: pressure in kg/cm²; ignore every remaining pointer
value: 30 kg/cm²
